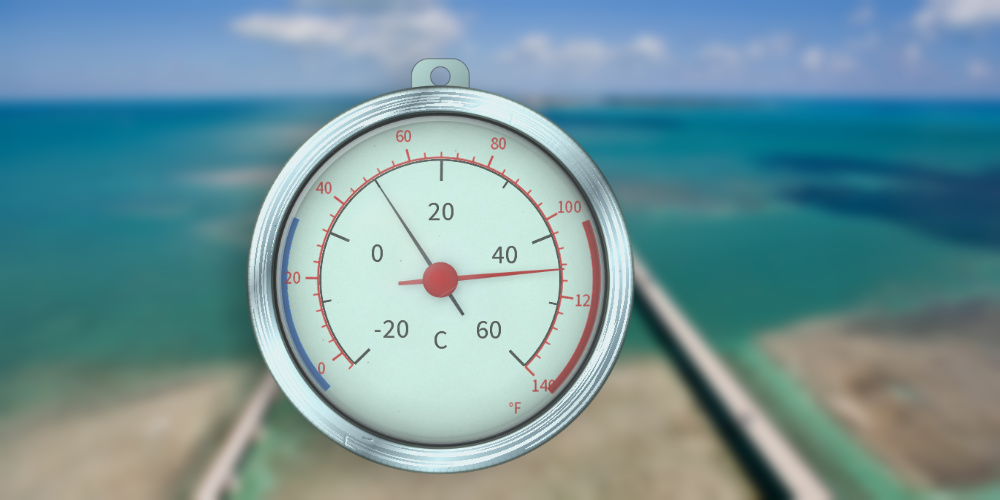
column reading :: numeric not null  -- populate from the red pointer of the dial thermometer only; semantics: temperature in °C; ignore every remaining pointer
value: 45 °C
